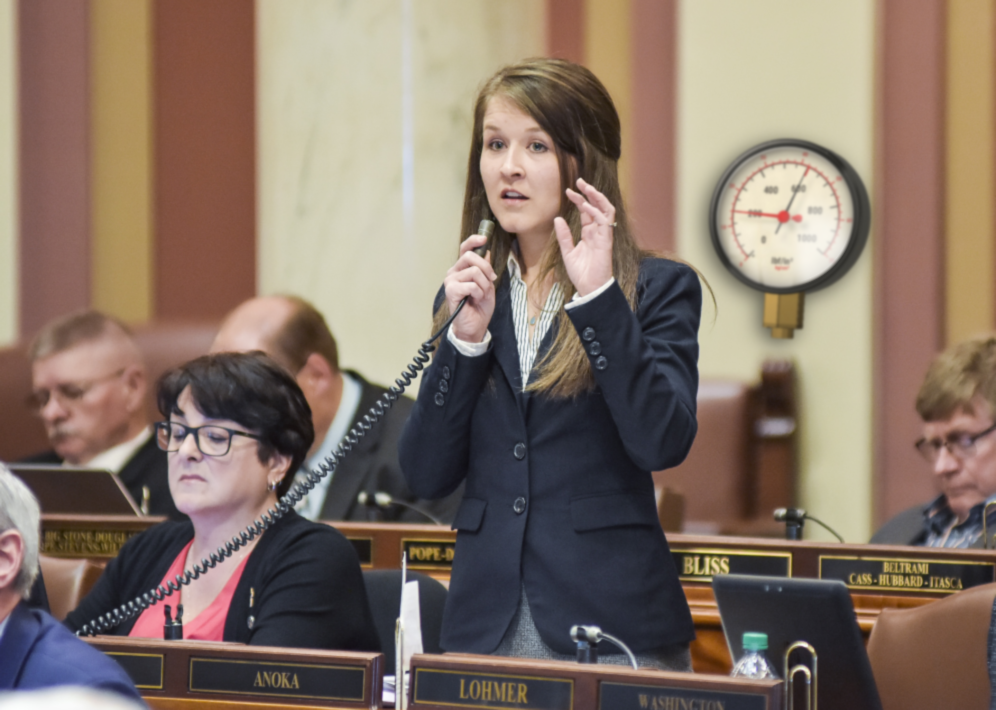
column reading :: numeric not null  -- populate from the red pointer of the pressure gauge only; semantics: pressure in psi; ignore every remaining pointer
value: 200 psi
